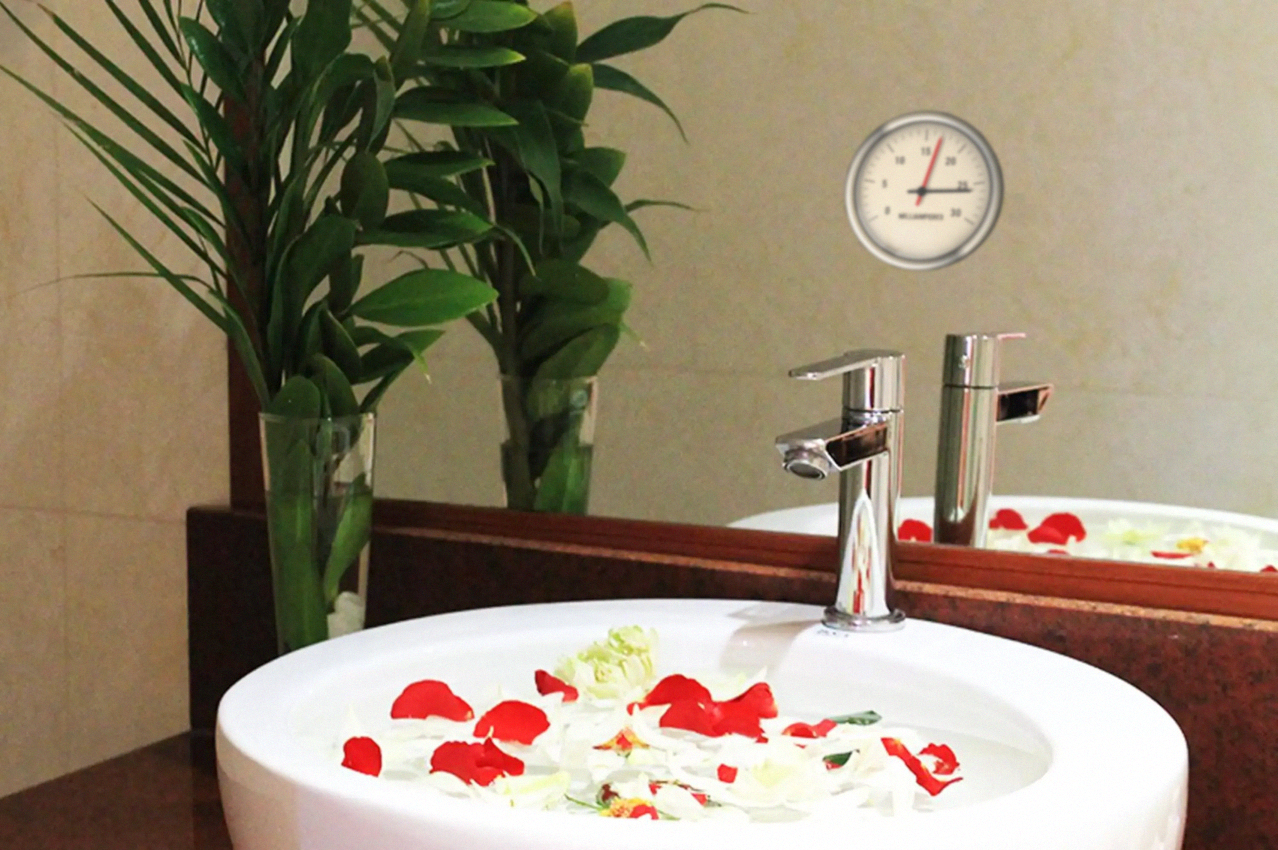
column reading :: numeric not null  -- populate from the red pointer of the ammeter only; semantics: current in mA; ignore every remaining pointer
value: 17 mA
